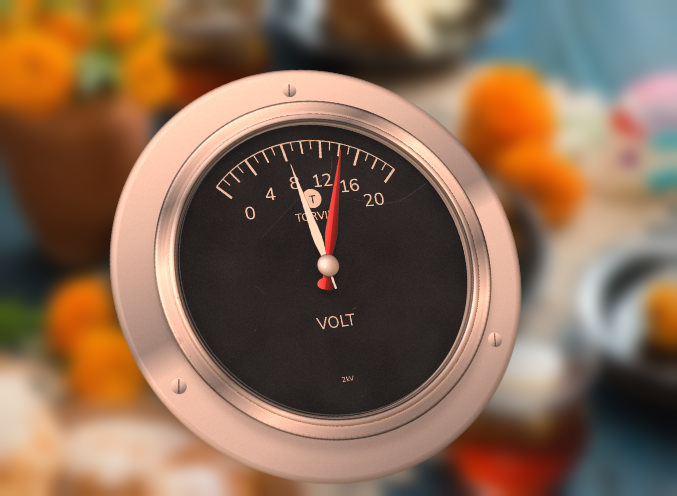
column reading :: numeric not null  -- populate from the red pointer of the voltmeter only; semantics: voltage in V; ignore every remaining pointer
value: 14 V
